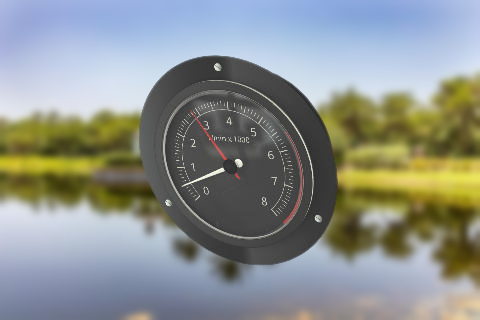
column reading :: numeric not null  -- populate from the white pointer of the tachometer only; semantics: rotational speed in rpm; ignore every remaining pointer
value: 500 rpm
